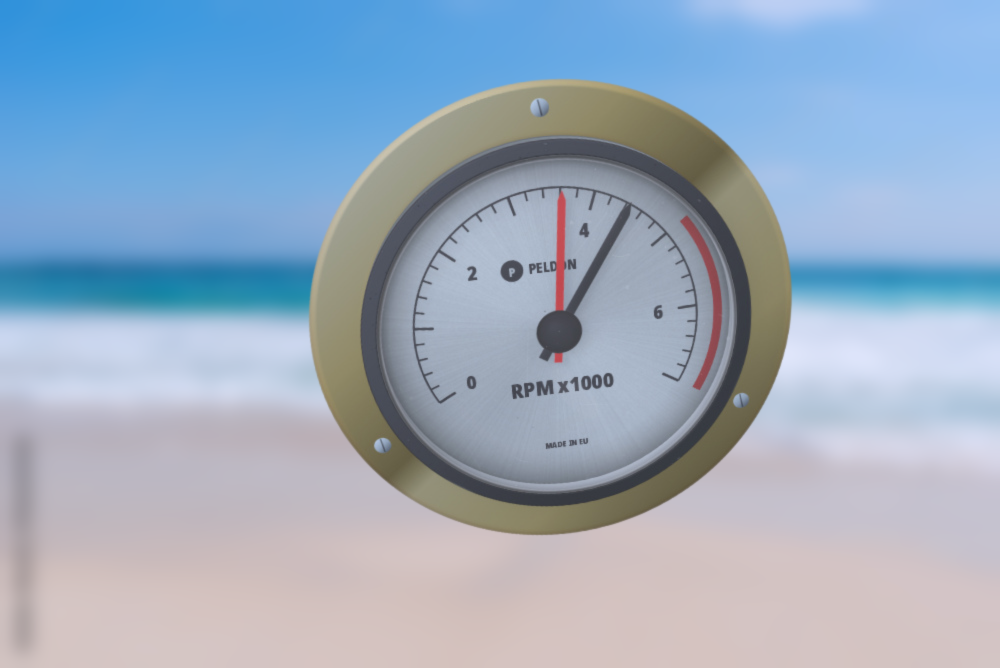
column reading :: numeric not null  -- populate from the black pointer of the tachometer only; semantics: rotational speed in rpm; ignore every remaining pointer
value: 4400 rpm
